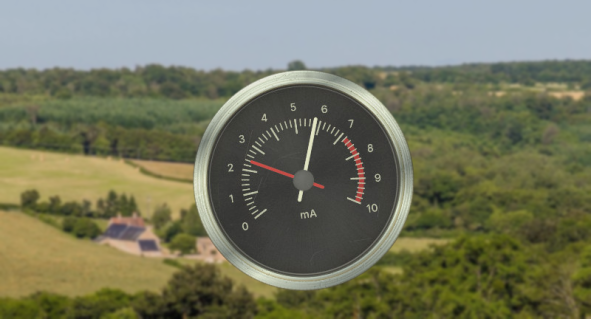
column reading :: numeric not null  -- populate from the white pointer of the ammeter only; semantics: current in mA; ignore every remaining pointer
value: 5.8 mA
